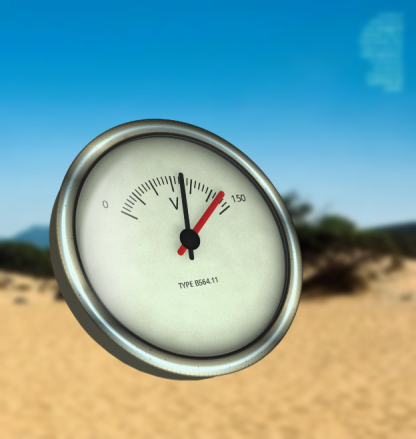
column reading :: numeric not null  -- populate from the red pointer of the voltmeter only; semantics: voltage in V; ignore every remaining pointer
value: 135 V
